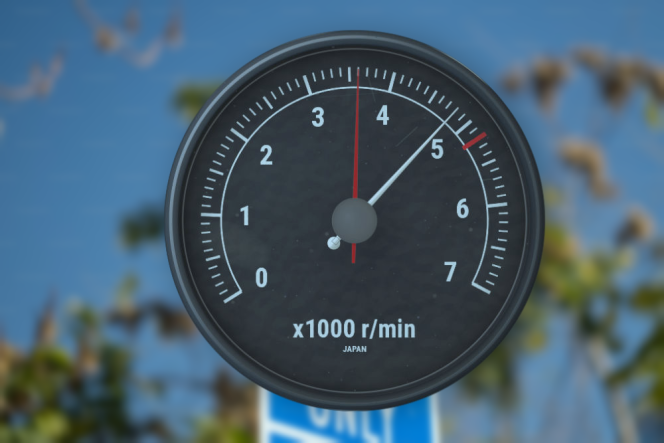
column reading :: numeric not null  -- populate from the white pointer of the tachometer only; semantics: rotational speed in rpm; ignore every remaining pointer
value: 4800 rpm
